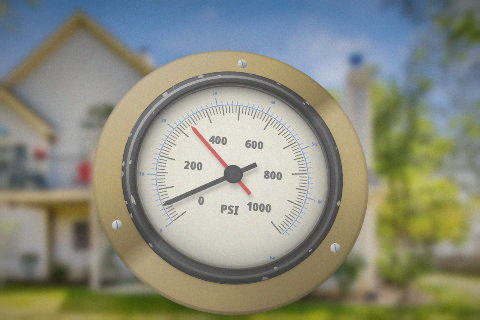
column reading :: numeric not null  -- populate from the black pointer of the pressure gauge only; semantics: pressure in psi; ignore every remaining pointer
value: 50 psi
